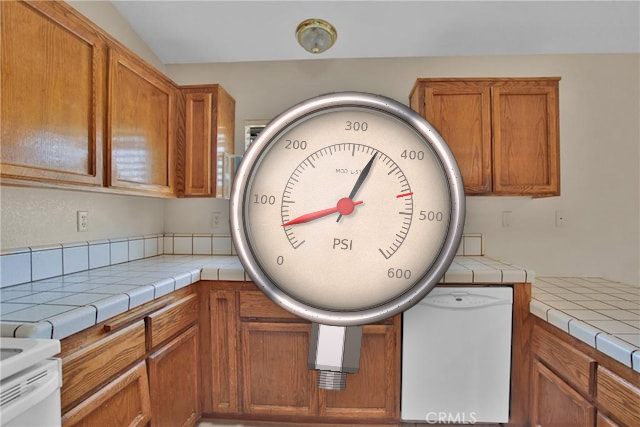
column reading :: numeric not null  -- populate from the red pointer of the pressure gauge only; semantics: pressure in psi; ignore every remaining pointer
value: 50 psi
